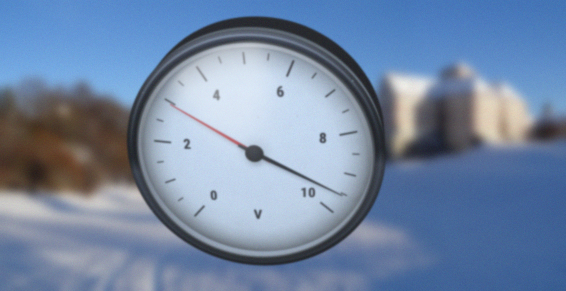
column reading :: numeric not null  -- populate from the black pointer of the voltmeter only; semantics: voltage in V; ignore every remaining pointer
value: 9.5 V
